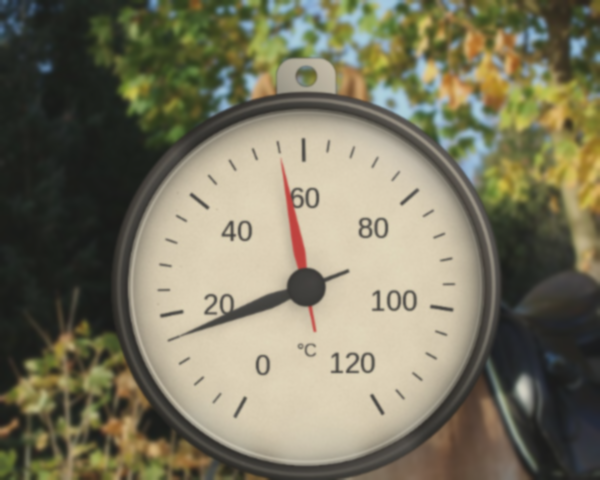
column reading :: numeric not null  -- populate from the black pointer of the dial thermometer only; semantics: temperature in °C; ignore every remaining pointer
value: 16 °C
